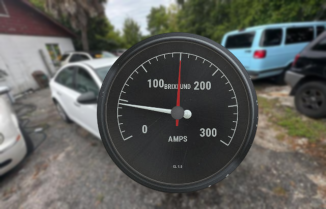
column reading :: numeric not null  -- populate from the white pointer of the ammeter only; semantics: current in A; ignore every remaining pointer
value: 45 A
